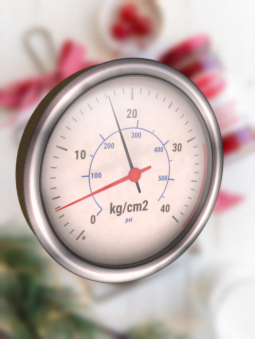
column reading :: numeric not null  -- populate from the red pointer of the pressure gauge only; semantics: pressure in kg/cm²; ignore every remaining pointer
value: 4 kg/cm²
